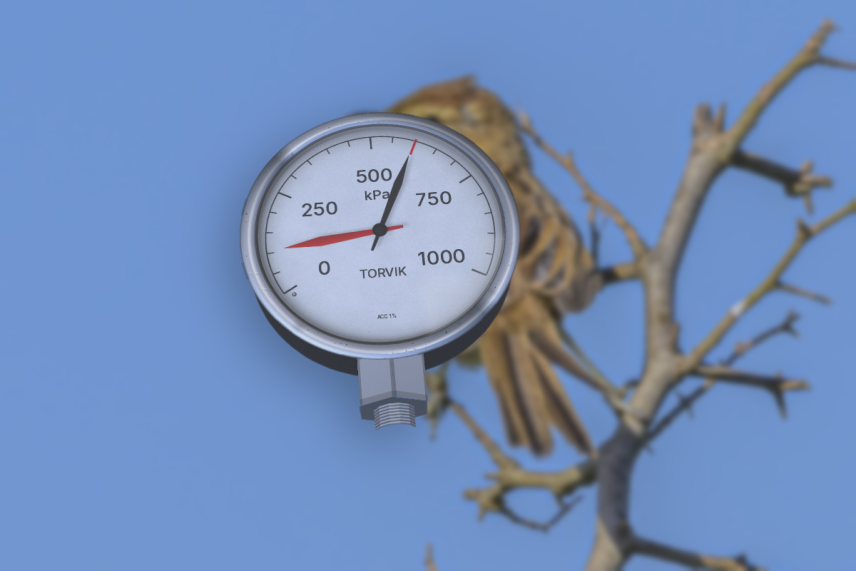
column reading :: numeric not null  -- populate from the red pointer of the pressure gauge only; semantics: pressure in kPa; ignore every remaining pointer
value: 100 kPa
